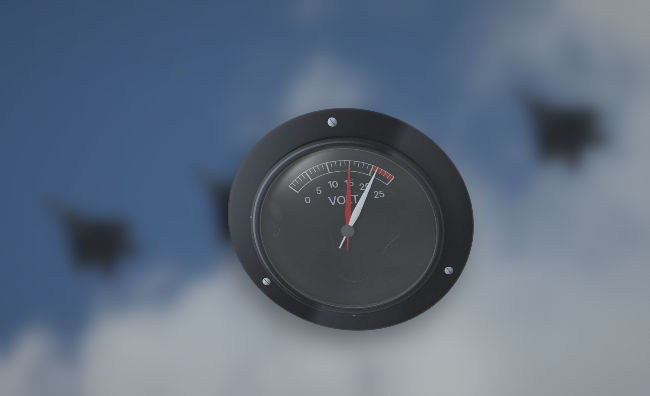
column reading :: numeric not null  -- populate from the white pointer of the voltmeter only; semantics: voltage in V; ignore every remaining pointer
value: 21 V
